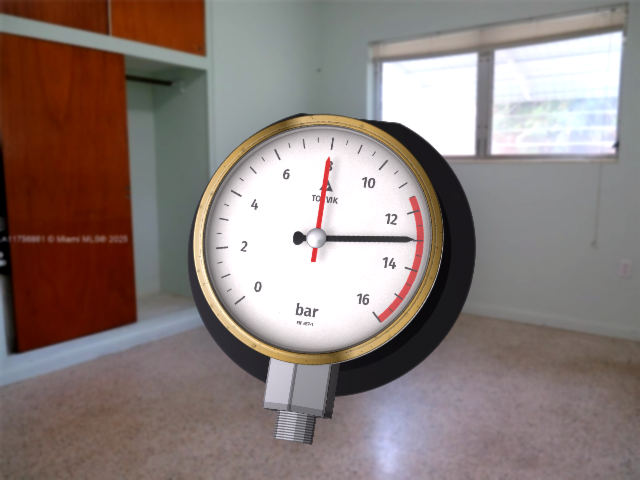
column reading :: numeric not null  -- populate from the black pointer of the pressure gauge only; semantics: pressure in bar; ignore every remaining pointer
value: 13 bar
